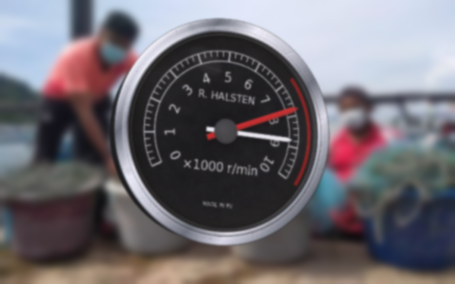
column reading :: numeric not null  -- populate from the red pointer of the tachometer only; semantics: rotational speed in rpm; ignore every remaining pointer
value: 7800 rpm
